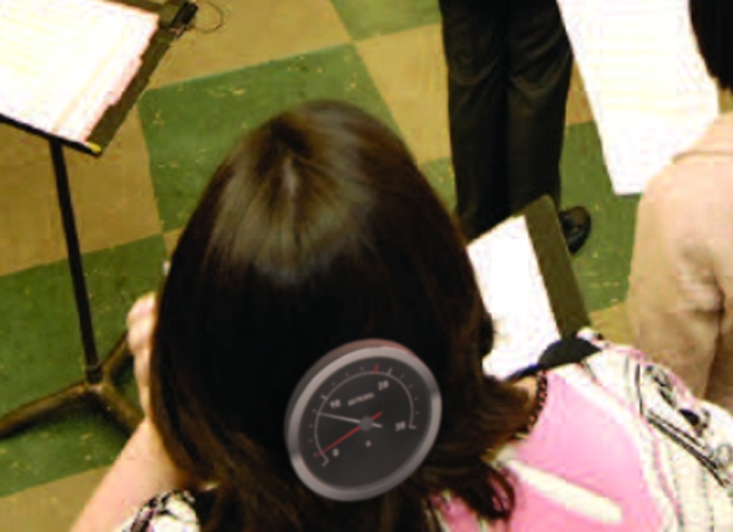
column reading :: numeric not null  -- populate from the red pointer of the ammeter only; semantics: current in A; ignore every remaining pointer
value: 2 A
